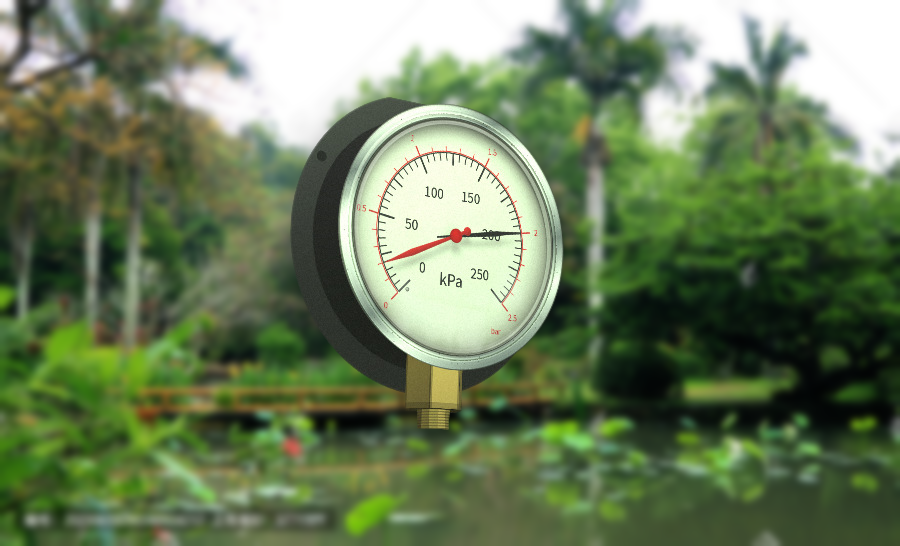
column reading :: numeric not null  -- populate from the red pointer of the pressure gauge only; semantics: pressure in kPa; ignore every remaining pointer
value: 20 kPa
